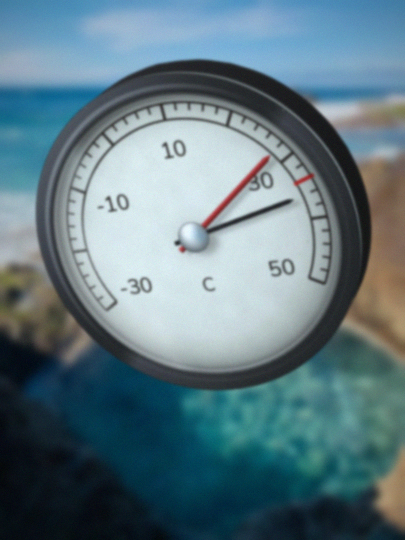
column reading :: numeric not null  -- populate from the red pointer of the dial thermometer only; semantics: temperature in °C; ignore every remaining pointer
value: 28 °C
